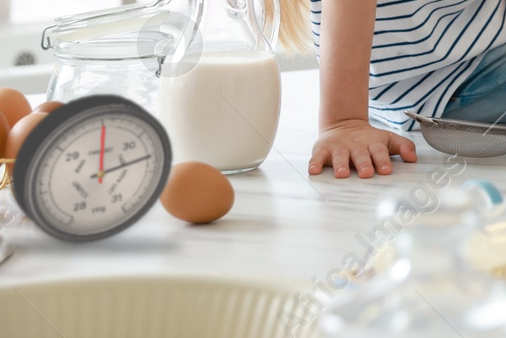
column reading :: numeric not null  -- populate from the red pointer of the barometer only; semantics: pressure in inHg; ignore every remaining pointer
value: 29.5 inHg
